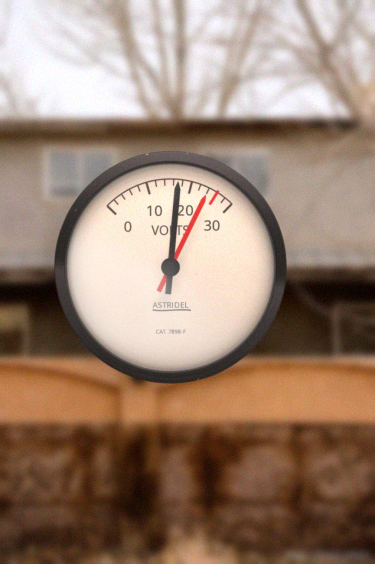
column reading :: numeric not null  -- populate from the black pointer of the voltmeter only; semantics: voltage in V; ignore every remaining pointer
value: 17 V
